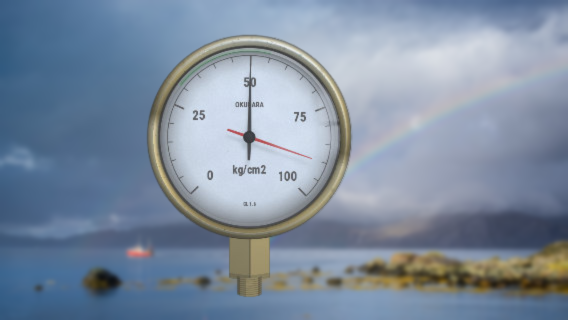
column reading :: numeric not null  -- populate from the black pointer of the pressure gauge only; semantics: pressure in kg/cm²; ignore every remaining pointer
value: 50 kg/cm²
